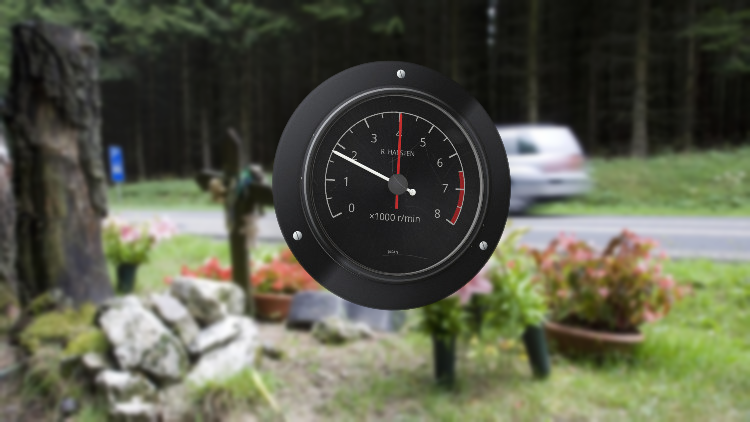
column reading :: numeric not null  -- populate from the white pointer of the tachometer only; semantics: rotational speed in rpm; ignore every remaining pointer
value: 1750 rpm
